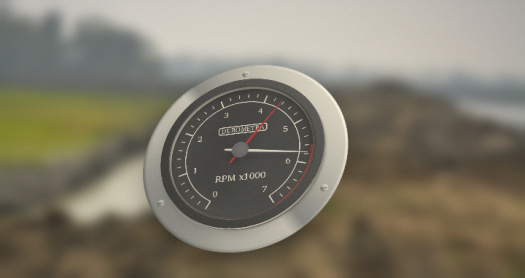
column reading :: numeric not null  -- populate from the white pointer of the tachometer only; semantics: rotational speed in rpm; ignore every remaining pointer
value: 5800 rpm
